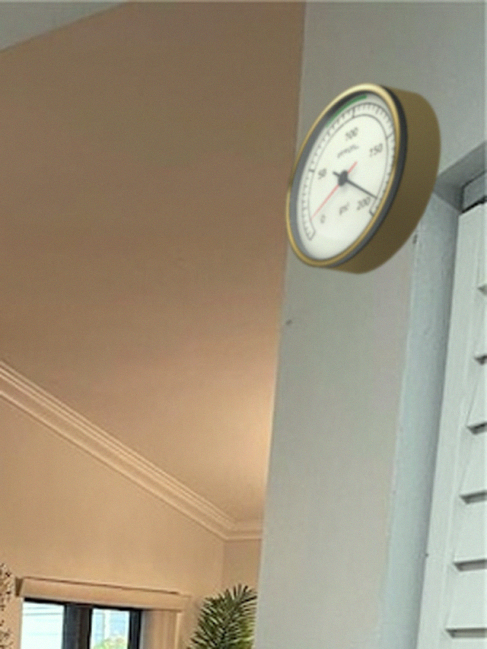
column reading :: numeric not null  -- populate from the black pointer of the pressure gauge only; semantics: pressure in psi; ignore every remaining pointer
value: 190 psi
